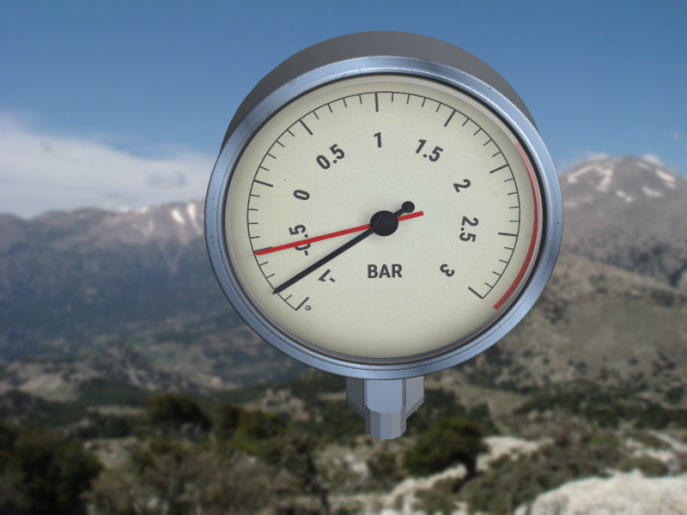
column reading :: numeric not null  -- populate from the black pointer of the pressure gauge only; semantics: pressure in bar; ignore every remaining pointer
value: -0.8 bar
